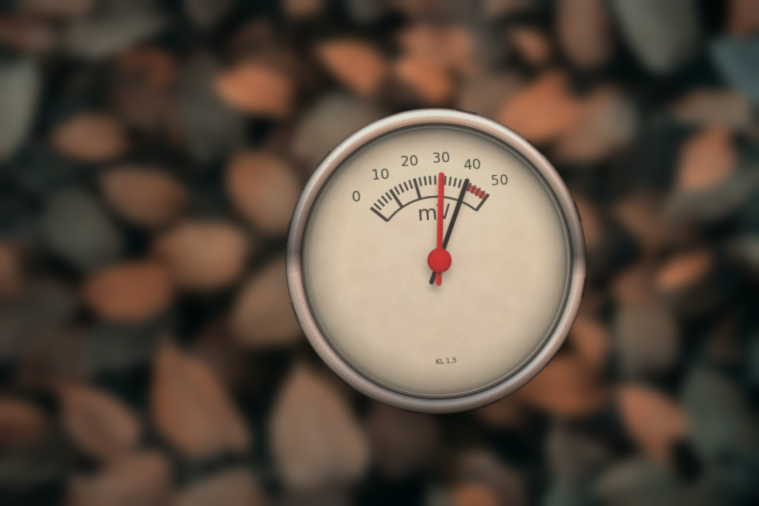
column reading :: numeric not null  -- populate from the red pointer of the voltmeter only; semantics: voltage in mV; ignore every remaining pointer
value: 30 mV
